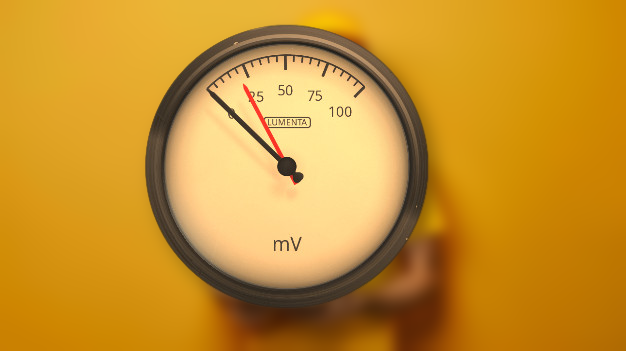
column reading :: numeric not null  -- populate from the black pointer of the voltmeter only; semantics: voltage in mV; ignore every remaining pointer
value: 0 mV
